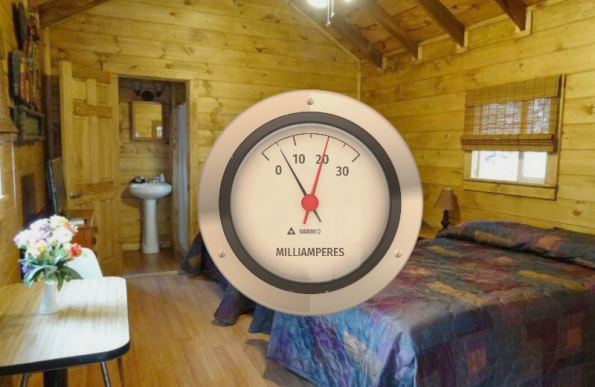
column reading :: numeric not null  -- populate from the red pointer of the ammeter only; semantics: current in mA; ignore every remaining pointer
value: 20 mA
